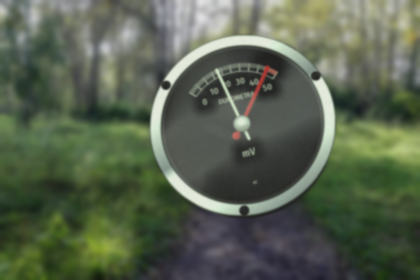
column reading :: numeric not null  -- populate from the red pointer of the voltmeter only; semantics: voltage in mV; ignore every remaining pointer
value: 45 mV
